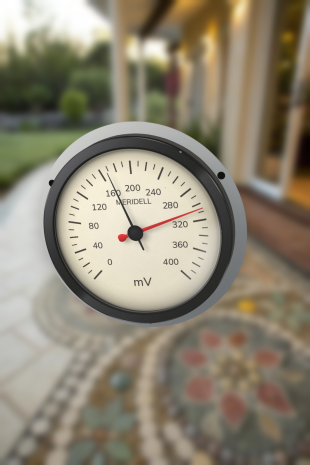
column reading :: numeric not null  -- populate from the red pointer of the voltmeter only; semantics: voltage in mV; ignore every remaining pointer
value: 305 mV
